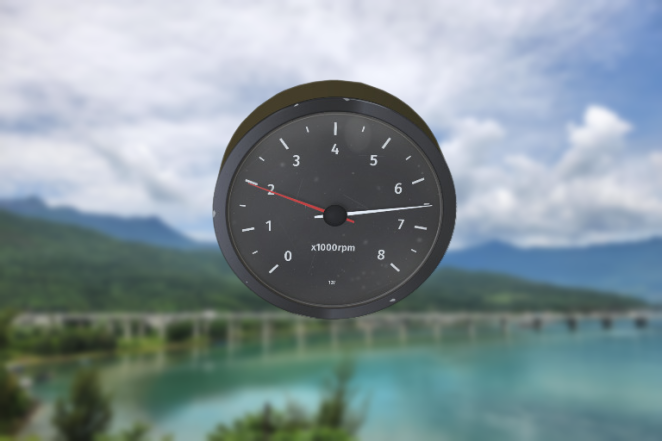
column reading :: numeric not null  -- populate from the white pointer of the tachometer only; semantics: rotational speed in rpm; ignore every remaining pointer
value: 6500 rpm
